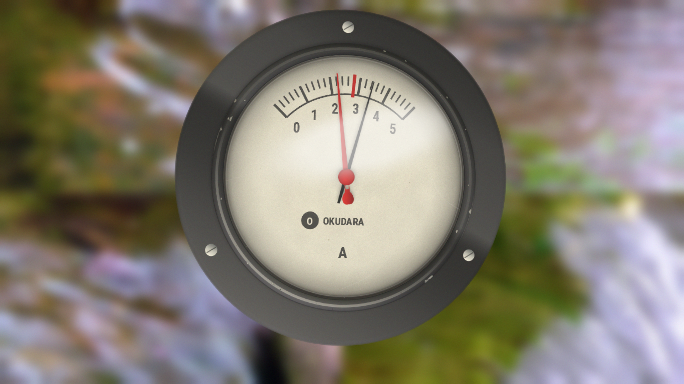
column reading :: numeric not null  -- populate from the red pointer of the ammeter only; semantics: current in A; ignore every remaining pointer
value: 2.2 A
